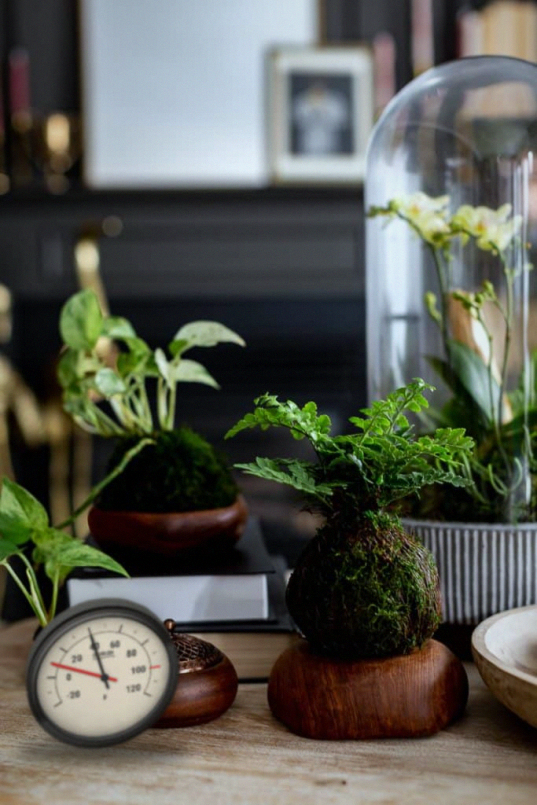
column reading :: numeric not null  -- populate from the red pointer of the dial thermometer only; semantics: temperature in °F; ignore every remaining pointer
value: 10 °F
